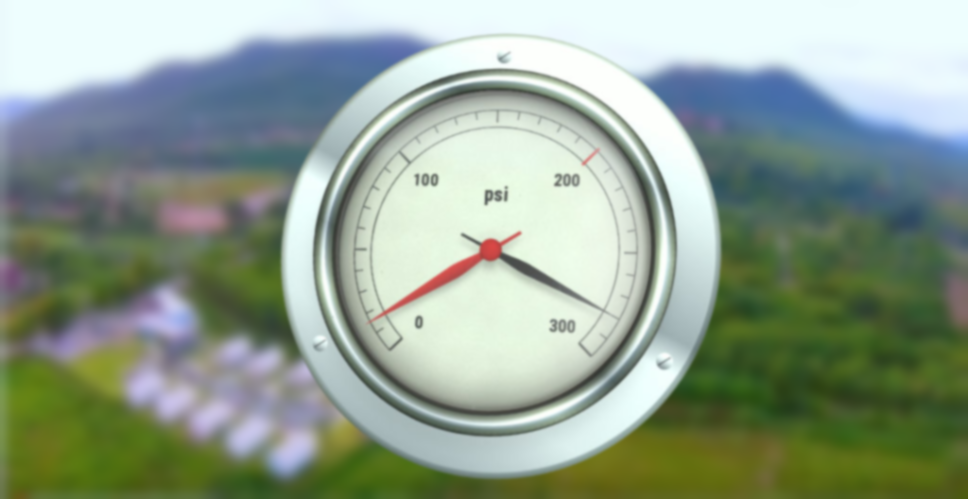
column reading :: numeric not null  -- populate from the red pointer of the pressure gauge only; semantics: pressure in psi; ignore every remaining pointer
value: 15 psi
